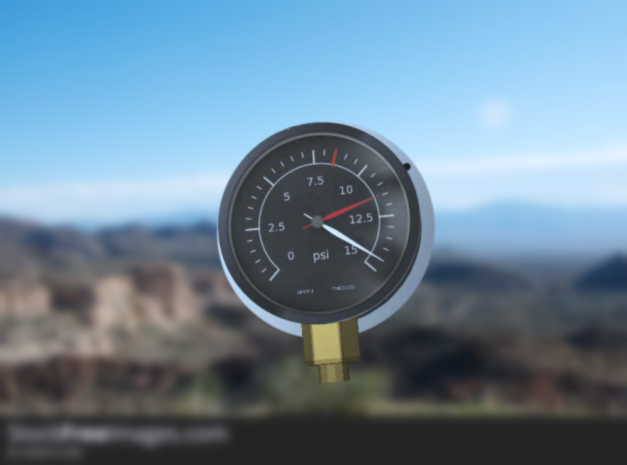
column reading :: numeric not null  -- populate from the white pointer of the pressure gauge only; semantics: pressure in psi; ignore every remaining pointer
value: 14.5 psi
